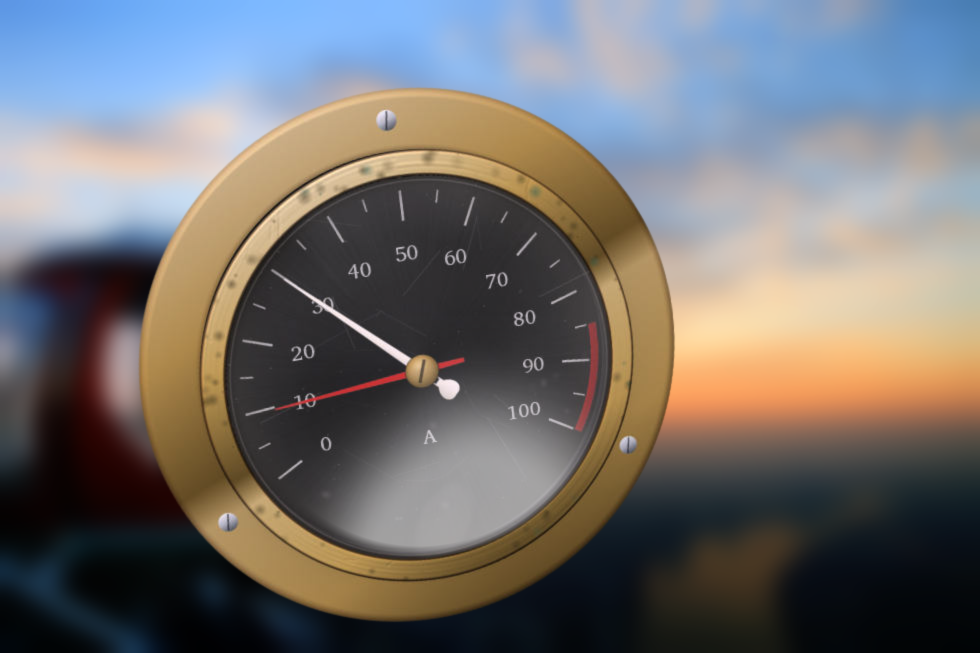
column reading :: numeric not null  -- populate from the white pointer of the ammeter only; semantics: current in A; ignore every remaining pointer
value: 30 A
